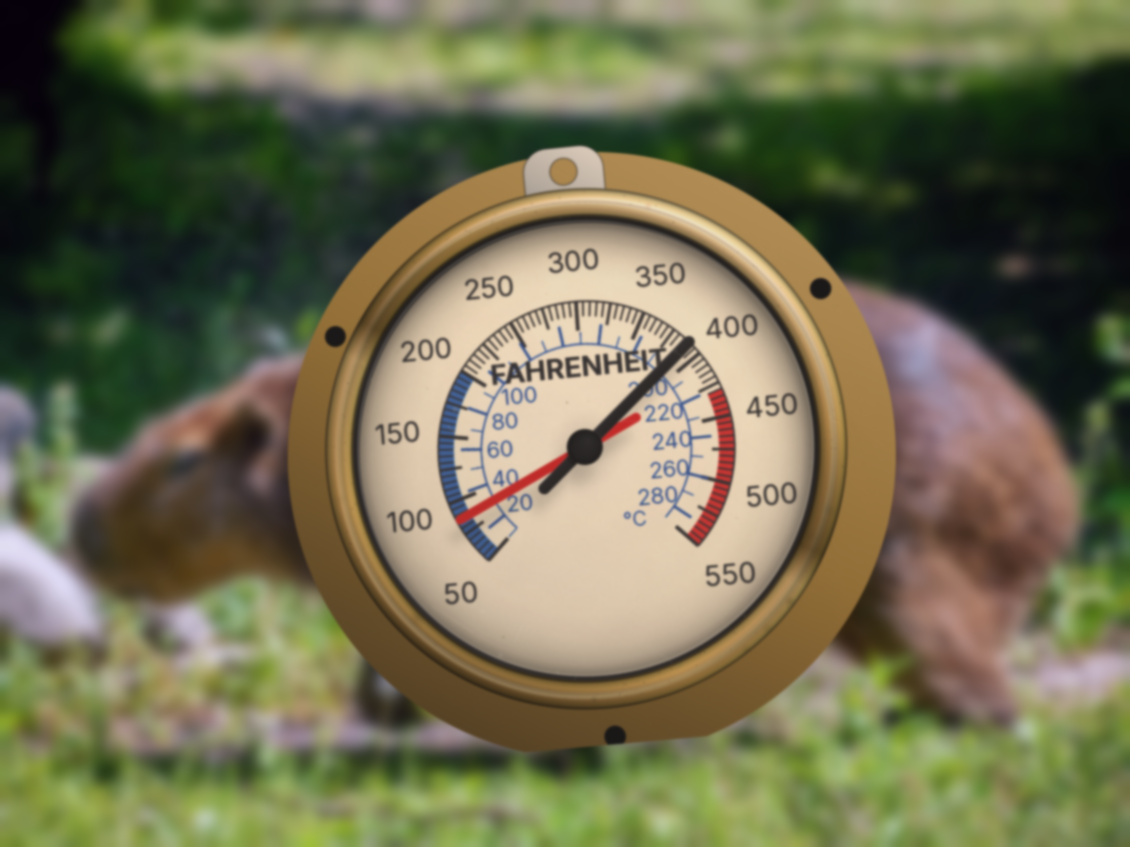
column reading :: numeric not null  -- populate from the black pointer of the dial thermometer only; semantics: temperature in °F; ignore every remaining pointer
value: 390 °F
